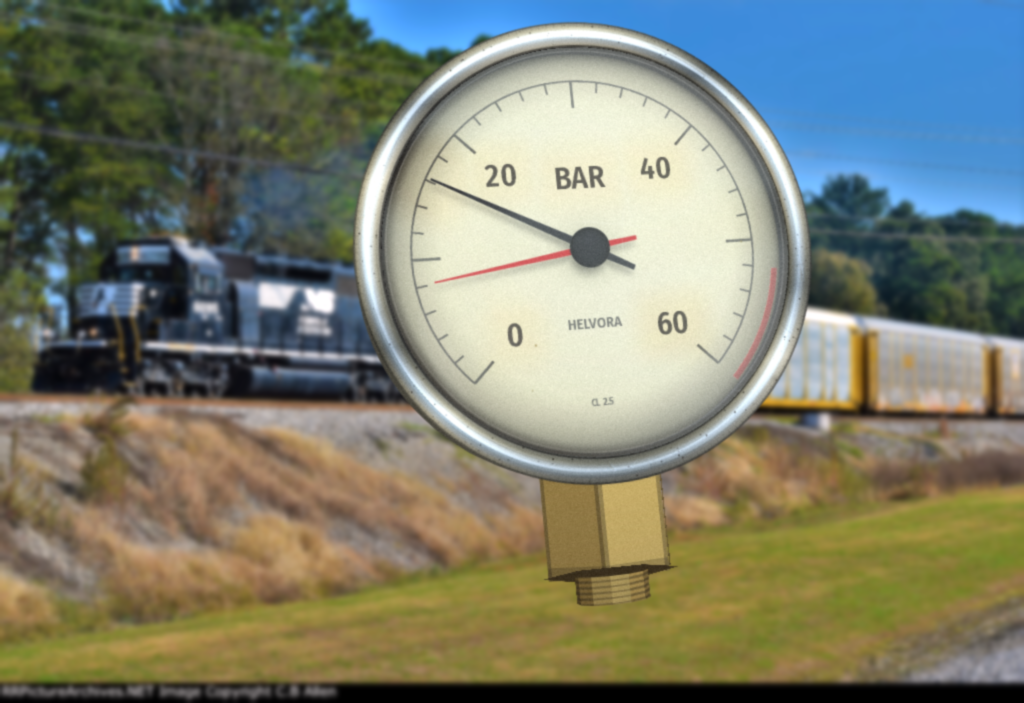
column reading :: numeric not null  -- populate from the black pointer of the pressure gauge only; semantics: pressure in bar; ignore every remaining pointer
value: 16 bar
